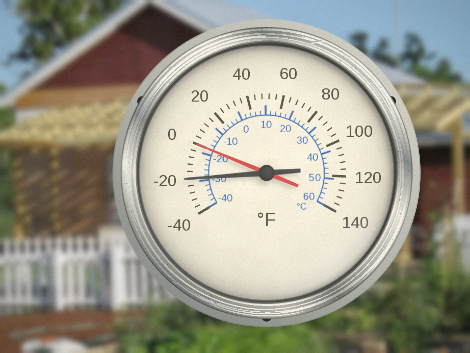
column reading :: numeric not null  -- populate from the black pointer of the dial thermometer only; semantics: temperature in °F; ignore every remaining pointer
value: -20 °F
